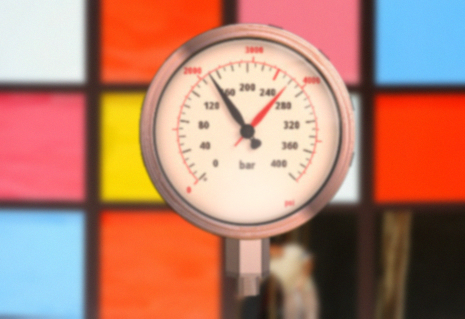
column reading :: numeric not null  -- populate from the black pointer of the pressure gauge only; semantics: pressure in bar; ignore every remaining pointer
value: 150 bar
